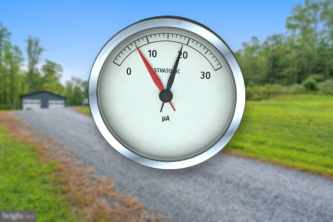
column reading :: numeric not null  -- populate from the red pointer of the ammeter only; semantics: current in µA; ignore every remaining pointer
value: 7 µA
